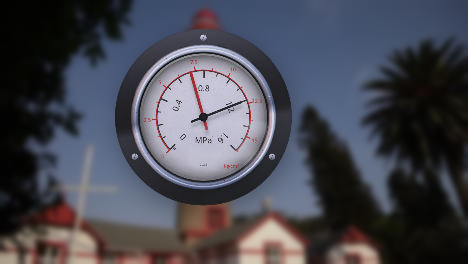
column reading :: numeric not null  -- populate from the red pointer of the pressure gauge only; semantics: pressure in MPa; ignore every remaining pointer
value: 0.7 MPa
